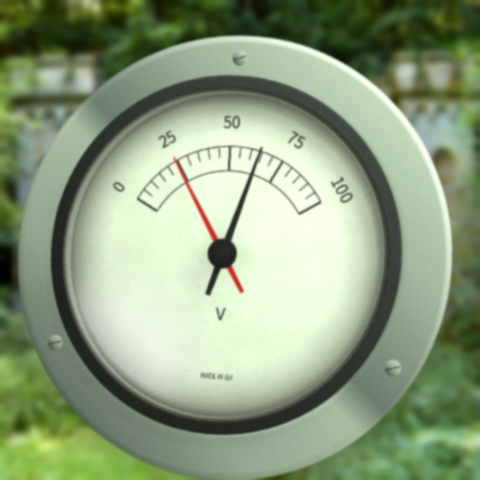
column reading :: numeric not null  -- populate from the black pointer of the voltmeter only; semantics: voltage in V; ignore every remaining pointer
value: 65 V
